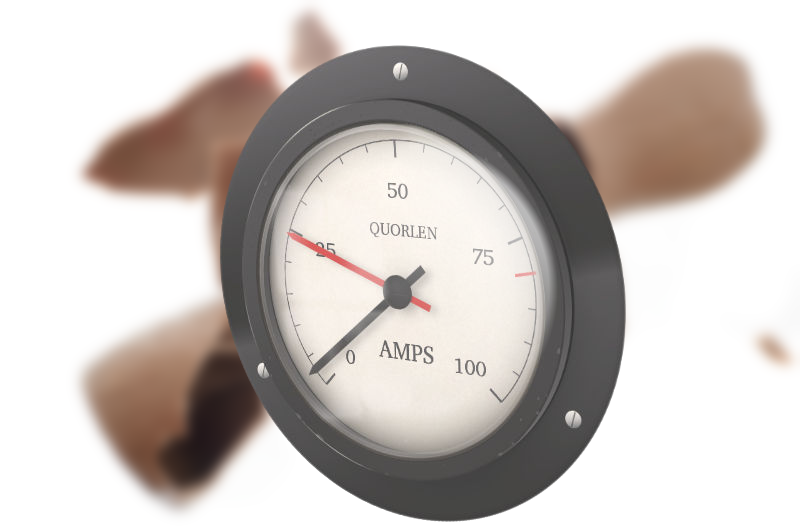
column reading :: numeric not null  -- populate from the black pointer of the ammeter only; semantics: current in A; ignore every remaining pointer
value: 2.5 A
